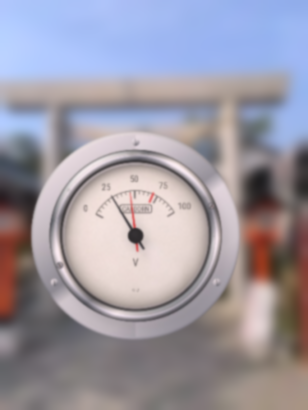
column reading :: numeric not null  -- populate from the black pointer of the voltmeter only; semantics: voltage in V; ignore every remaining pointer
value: 25 V
